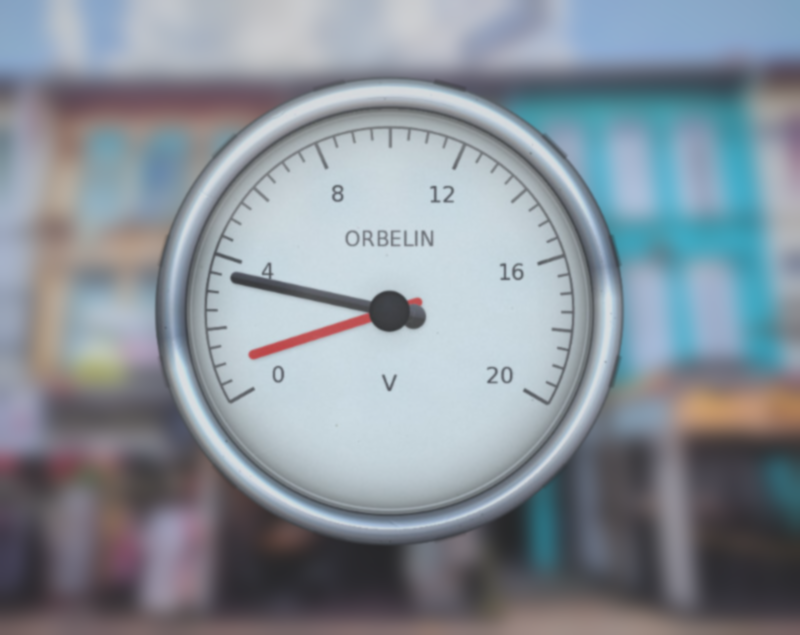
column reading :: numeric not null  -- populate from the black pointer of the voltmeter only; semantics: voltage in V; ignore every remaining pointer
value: 3.5 V
